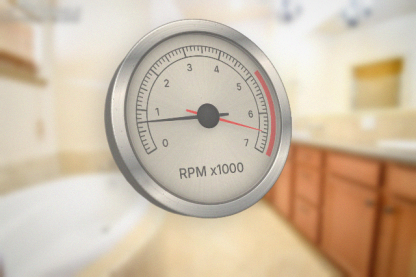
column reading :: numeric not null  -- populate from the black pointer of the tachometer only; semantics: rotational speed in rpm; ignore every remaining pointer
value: 700 rpm
